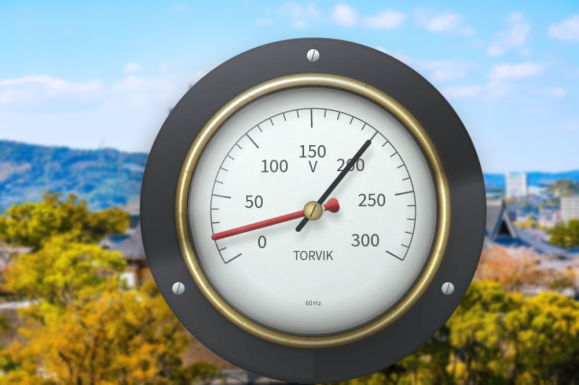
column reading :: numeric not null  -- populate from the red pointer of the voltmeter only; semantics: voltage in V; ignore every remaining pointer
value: 20 V
